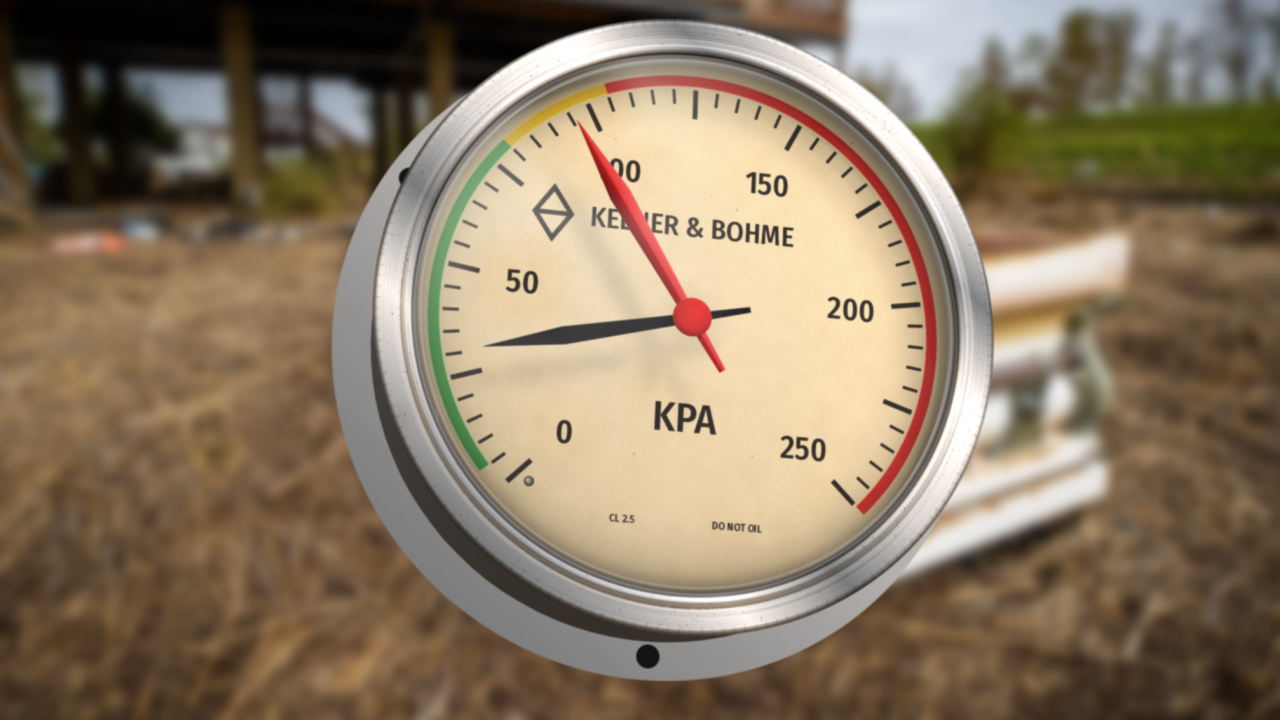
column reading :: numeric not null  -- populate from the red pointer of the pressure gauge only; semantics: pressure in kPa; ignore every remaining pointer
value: 95 kPa
